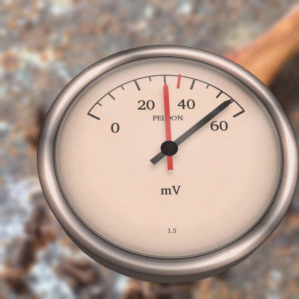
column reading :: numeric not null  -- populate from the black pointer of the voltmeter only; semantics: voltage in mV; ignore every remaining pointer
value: 55 mV
